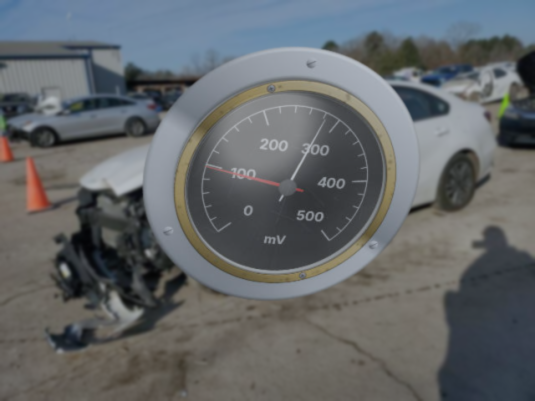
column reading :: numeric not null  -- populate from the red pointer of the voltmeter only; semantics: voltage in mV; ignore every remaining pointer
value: 100 mV
